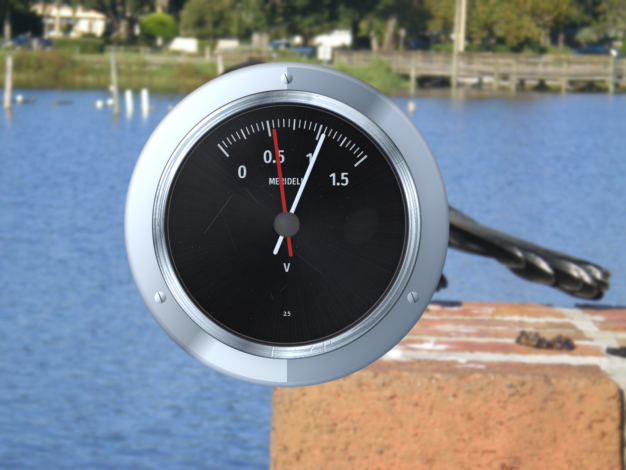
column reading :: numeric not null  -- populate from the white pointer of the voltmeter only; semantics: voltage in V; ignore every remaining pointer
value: 1.05 V
